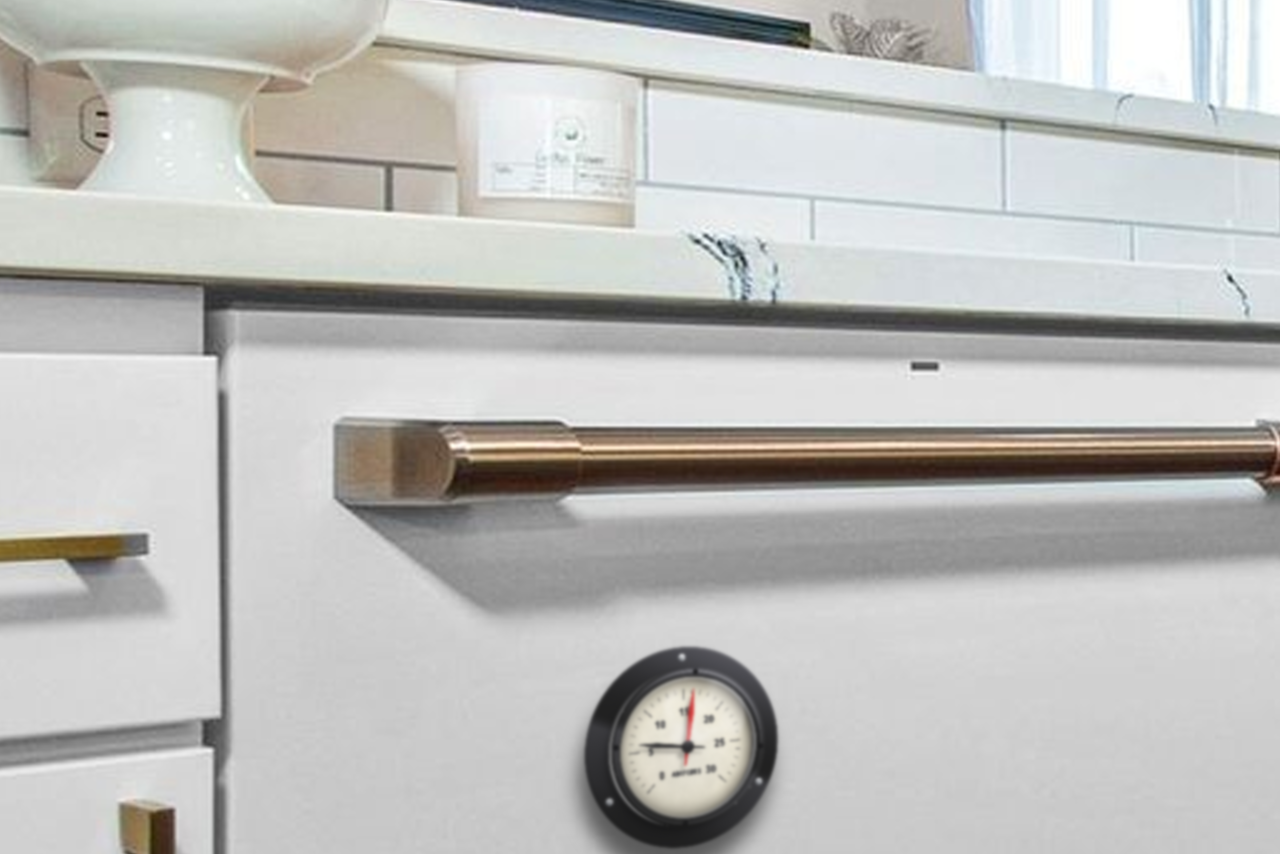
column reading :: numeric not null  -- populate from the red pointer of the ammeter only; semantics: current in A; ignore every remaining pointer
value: 16 A
